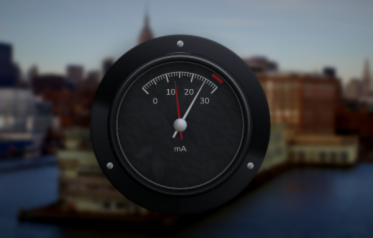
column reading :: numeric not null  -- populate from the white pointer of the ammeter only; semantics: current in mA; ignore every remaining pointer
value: 25 mA
